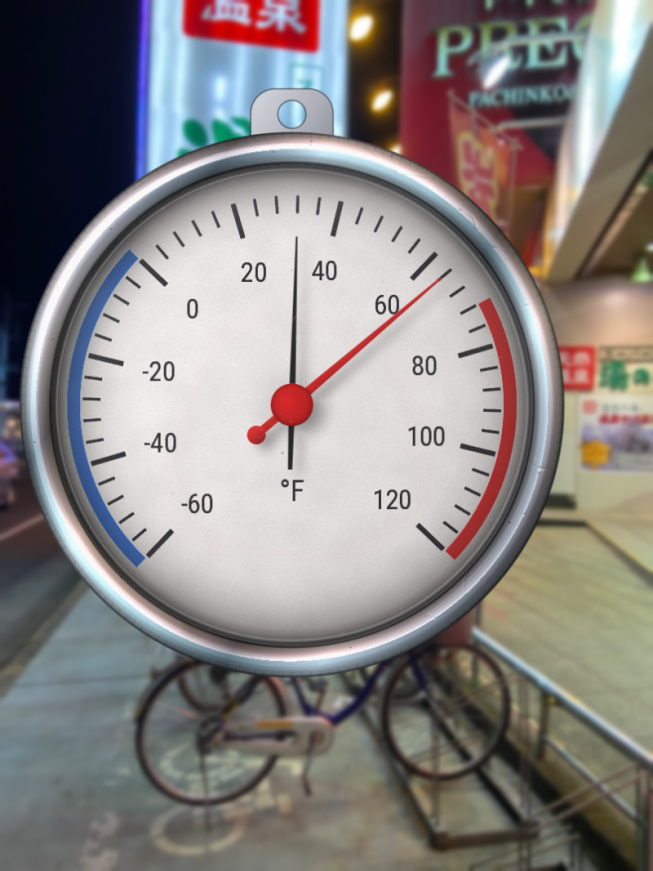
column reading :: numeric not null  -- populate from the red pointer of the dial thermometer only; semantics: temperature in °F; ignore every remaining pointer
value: 64 °F
